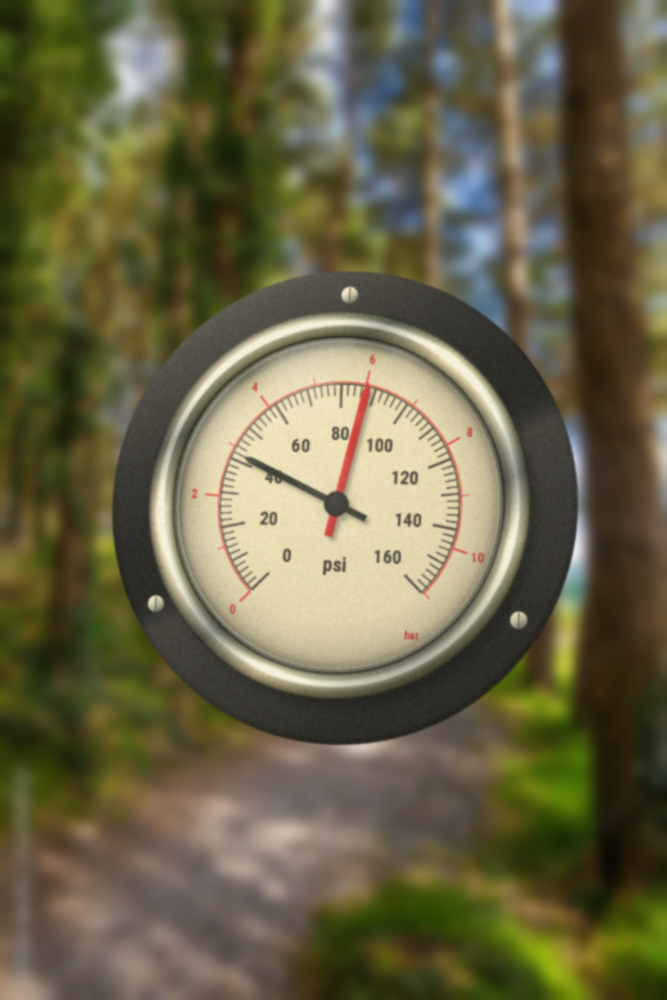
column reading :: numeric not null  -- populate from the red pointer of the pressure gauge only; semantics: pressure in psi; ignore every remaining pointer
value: 88 psi
